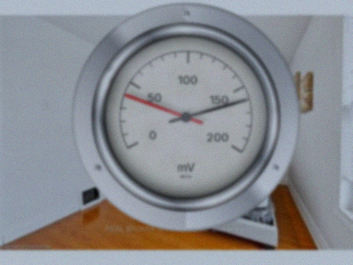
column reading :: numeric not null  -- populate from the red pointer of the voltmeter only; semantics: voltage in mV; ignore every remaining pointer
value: 40 mV
